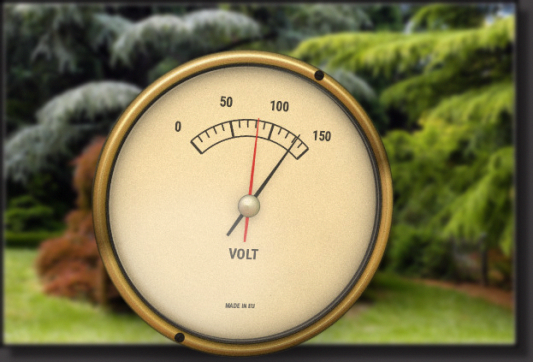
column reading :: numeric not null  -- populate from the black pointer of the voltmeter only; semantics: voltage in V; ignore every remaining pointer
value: 130 V
